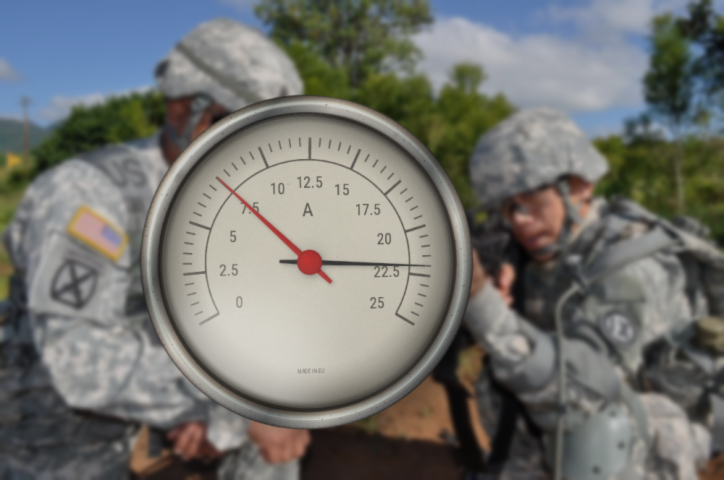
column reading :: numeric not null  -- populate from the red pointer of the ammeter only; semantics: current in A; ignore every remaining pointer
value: 7.5 A
